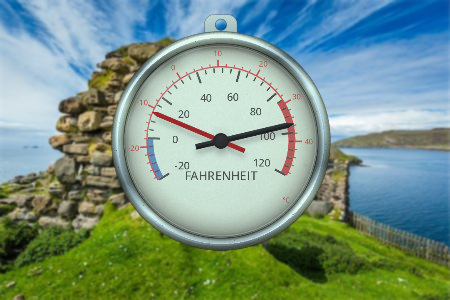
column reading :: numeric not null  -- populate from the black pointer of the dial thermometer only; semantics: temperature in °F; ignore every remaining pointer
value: 96 °F
